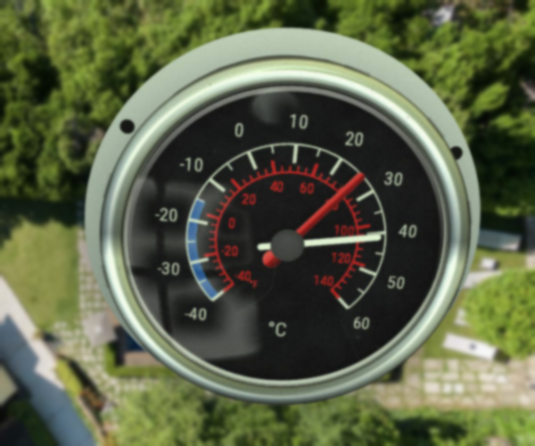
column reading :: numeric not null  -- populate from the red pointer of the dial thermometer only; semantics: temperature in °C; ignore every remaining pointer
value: 25 °C
